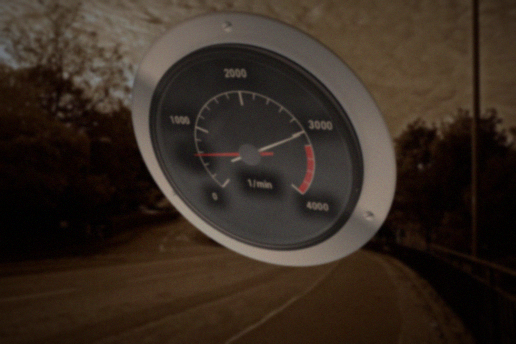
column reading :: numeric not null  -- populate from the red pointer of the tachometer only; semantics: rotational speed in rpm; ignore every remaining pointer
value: 600 rpm
